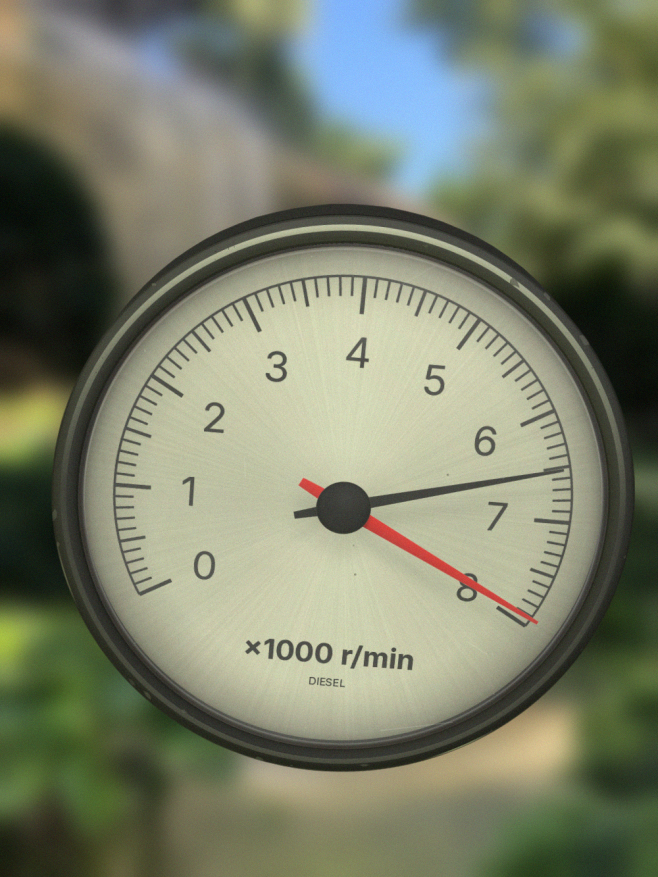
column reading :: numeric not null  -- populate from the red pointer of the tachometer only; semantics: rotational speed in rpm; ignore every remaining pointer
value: 7900 rpm
